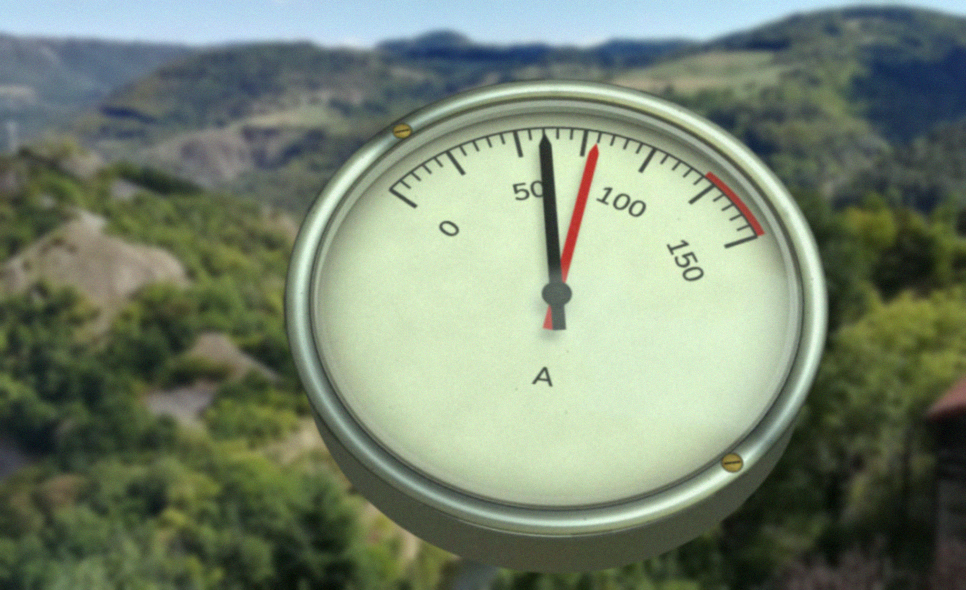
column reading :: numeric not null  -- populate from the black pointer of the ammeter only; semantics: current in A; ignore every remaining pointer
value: 60 A
